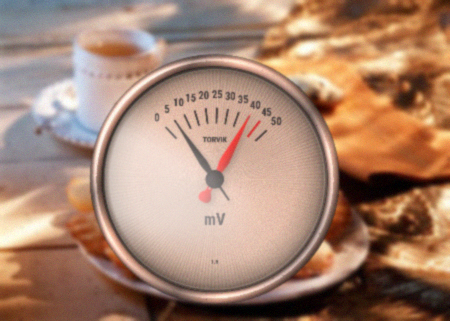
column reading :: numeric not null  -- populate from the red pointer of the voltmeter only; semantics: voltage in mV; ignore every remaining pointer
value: 40 mV
